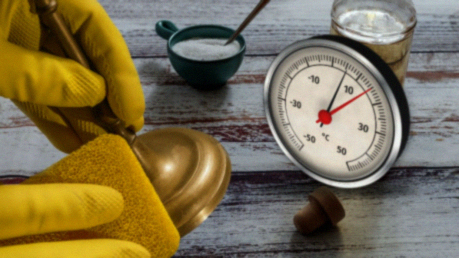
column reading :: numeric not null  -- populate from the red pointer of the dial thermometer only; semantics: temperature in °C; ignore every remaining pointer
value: 15 °C
